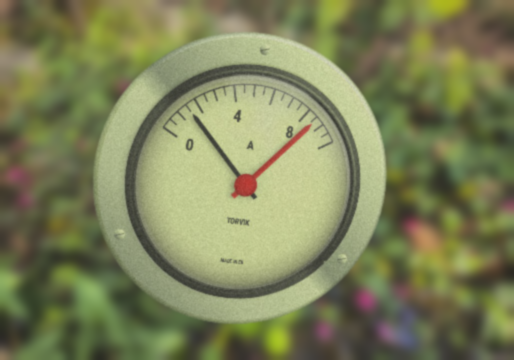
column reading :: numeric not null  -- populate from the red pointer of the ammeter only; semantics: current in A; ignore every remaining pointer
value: 8.5 A
